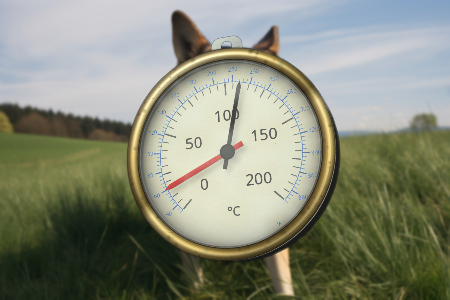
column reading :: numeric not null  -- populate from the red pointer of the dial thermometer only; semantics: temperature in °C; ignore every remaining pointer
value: 15 °C
